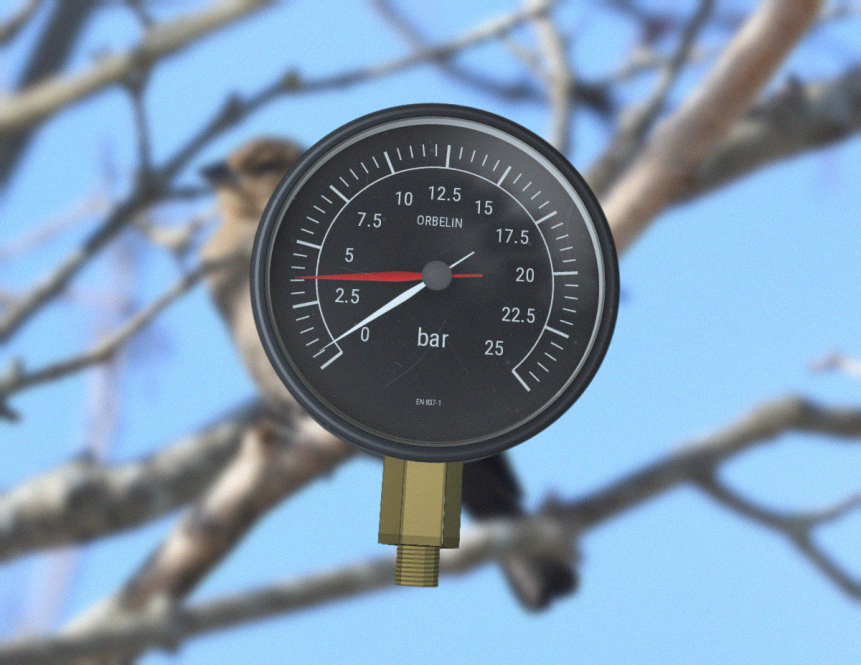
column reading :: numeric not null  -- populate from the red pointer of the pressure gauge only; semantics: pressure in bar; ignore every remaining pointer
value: 3.5 bar
